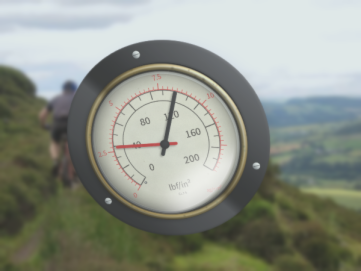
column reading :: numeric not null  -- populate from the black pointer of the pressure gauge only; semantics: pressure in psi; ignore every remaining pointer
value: 120 psi
